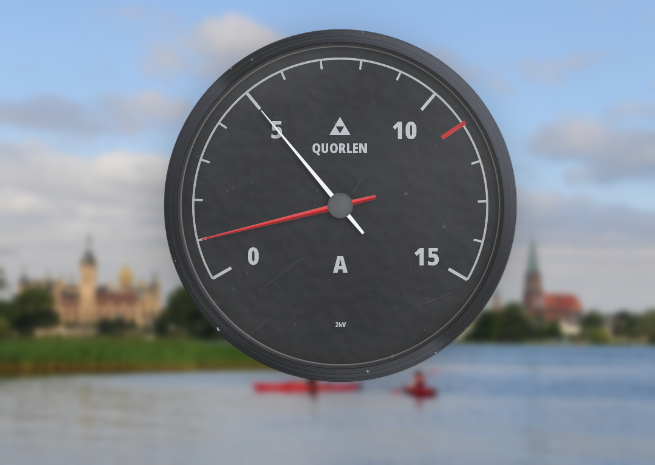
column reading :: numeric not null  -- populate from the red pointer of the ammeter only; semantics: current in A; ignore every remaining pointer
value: 1 A
